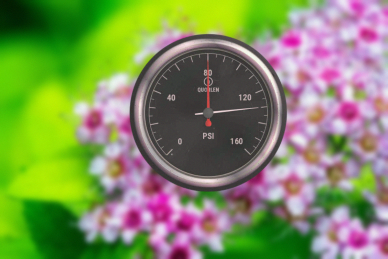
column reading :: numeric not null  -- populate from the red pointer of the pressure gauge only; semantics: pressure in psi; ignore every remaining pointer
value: 80 psi
